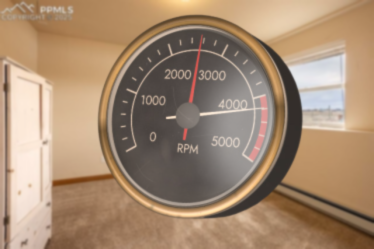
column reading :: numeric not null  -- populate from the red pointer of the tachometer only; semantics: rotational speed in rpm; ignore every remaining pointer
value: 2600 rpm
